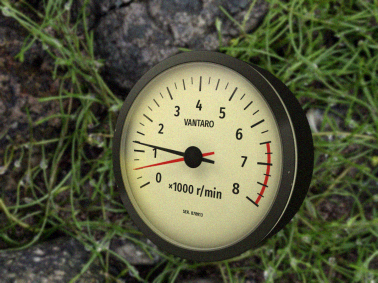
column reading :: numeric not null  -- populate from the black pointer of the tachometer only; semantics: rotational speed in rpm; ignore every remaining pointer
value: 1250 rpm
